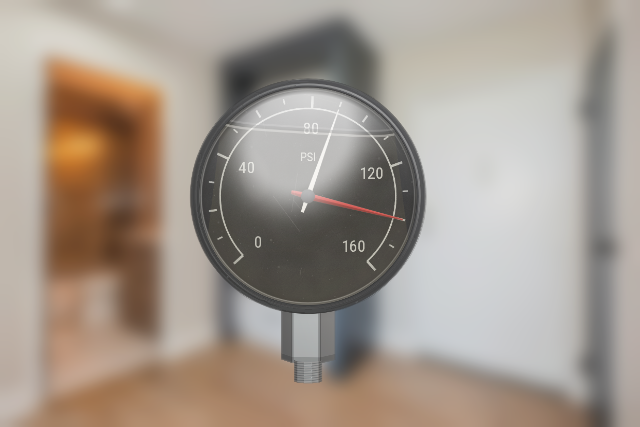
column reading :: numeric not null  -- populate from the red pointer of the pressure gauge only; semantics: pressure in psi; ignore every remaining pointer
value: 140 psi
